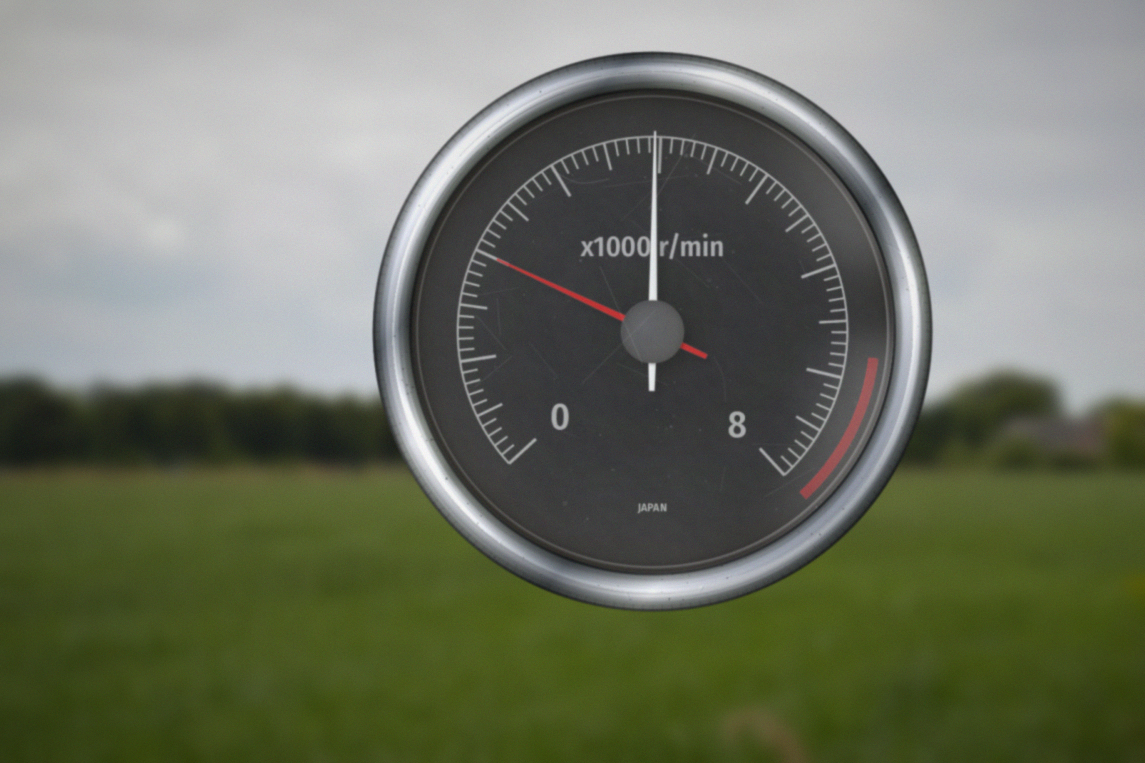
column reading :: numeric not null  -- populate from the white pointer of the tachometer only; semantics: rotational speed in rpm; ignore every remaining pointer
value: 3950 rpm
